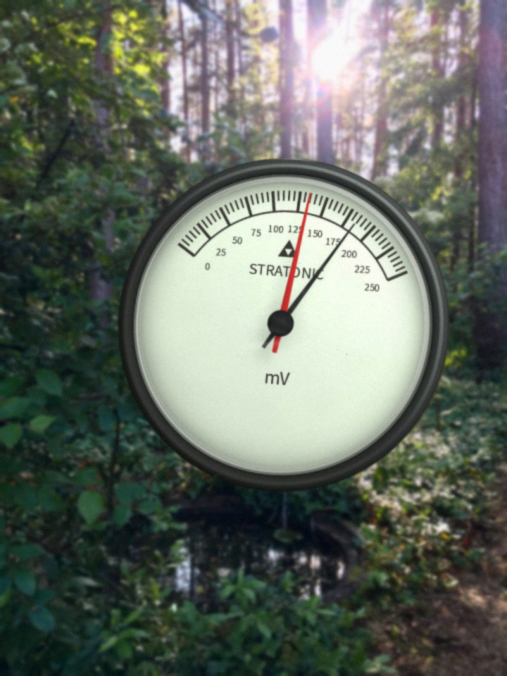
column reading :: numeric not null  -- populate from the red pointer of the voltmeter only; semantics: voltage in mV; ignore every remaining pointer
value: 135 mV
